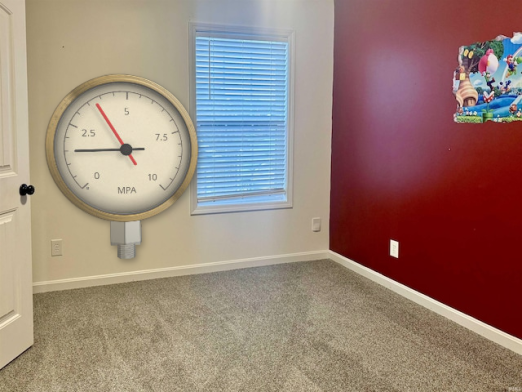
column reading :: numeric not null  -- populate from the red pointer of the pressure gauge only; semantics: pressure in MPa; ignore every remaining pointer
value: 3.75 MPa
